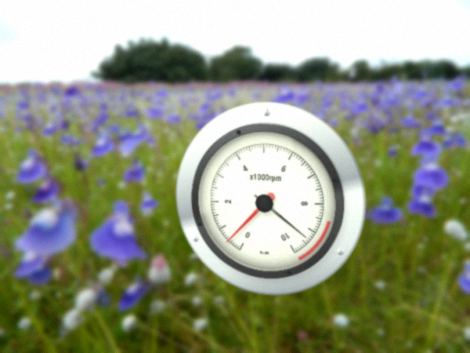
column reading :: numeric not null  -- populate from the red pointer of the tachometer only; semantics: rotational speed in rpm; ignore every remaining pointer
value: 500 rpm
